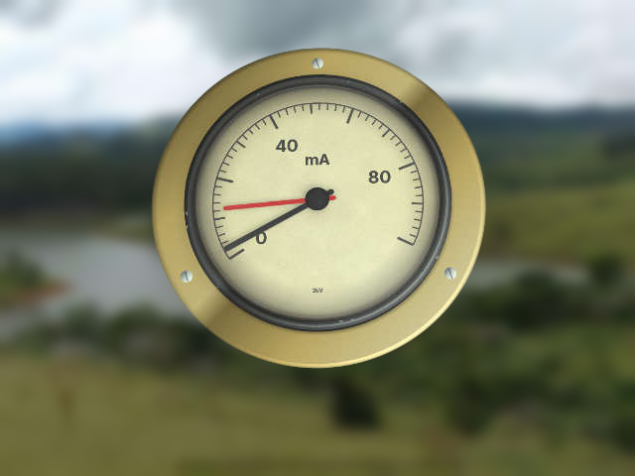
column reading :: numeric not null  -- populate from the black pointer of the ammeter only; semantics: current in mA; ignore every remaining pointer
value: 2 mA
